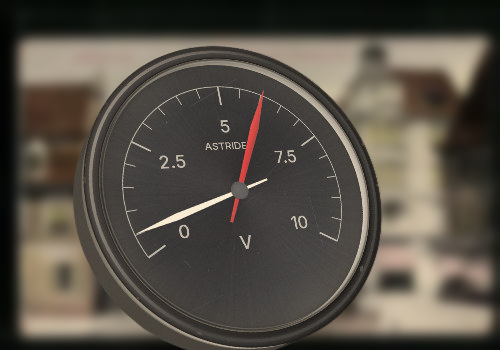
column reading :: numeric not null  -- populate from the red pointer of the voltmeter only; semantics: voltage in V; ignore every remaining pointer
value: 6 V
